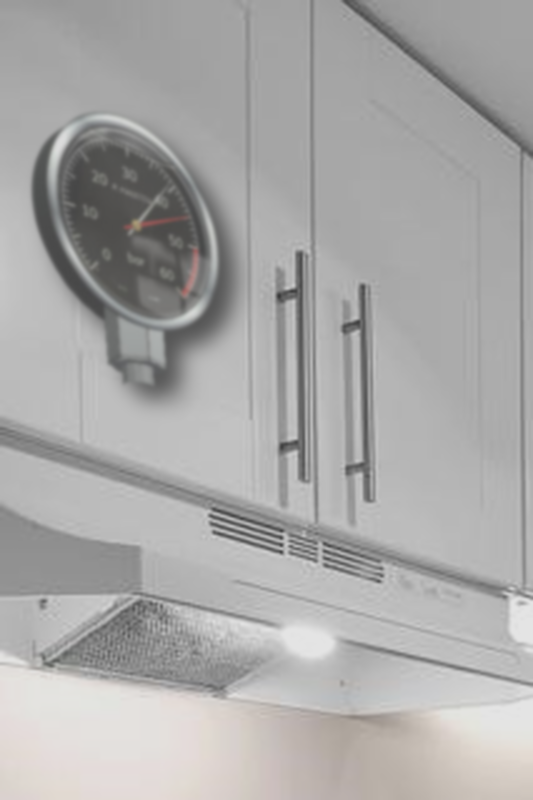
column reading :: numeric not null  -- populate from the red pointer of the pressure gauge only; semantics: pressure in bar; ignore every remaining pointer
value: 45 bar
